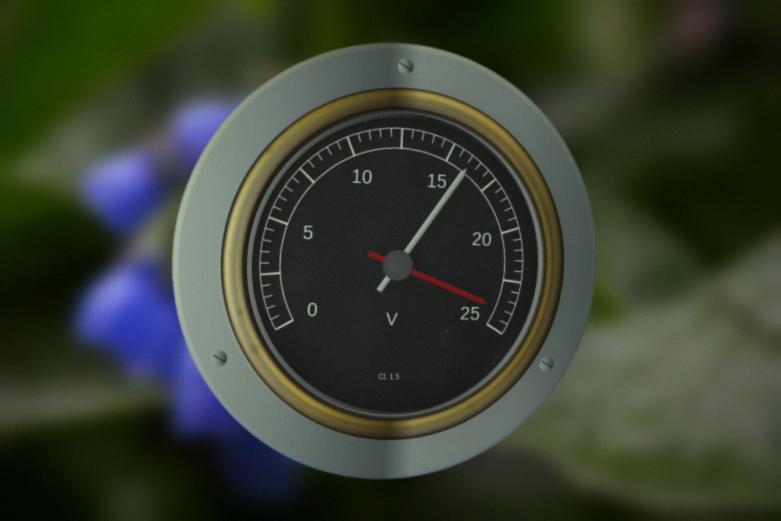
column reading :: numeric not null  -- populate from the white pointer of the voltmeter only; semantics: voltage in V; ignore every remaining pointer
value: 16 V
